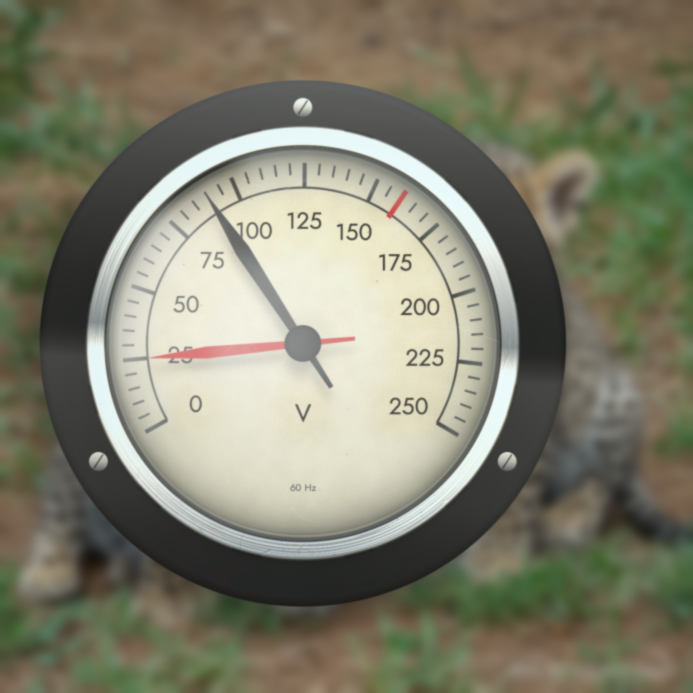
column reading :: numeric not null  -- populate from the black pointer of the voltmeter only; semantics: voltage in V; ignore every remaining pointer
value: 90 V
